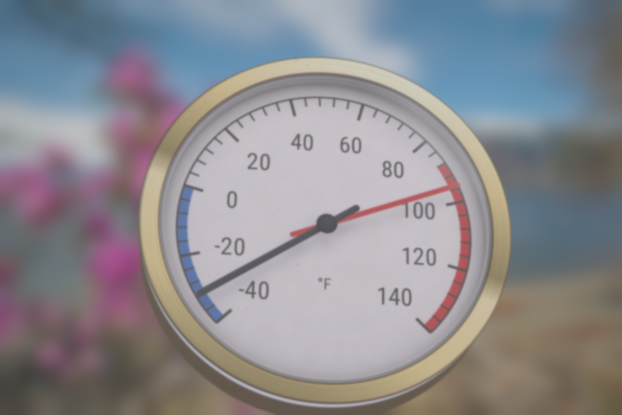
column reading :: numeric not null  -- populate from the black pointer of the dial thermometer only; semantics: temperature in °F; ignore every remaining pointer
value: -32 °F
